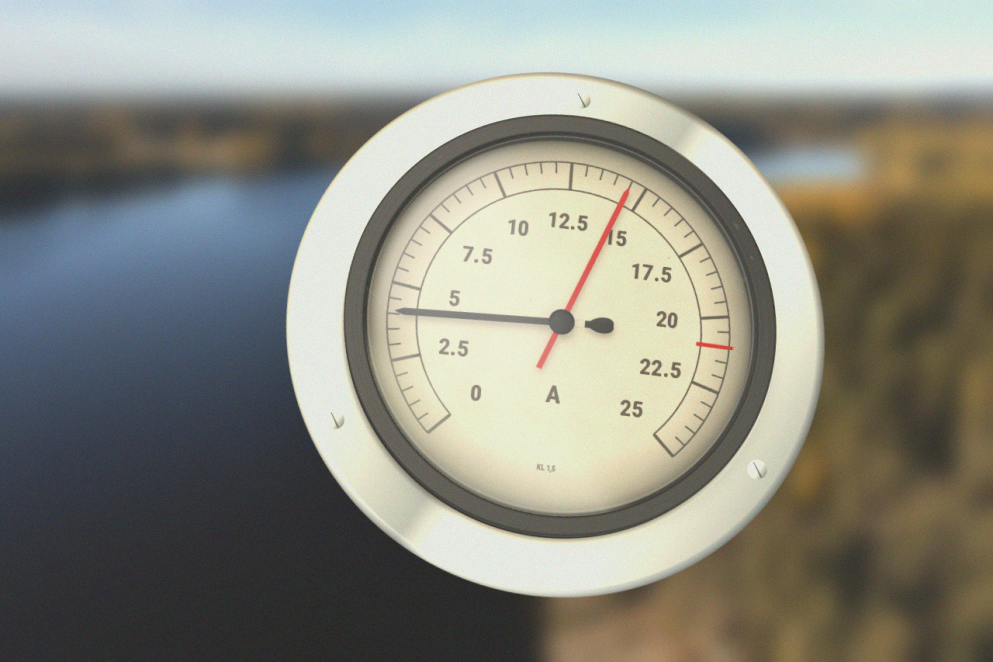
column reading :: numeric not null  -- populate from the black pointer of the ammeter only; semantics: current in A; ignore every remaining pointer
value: 4 A
